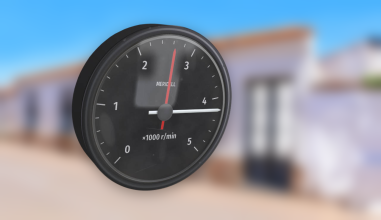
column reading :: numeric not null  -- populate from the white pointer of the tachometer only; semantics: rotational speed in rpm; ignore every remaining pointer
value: 4200 rpm
